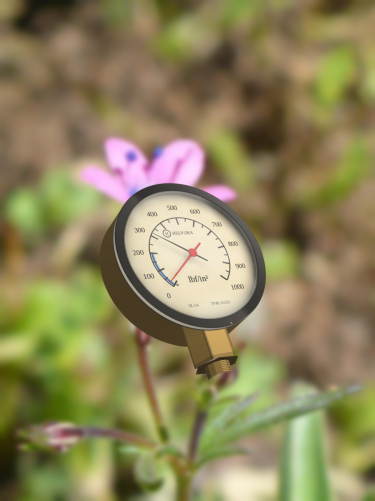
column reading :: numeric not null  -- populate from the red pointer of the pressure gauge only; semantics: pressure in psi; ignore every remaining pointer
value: 25 psi
